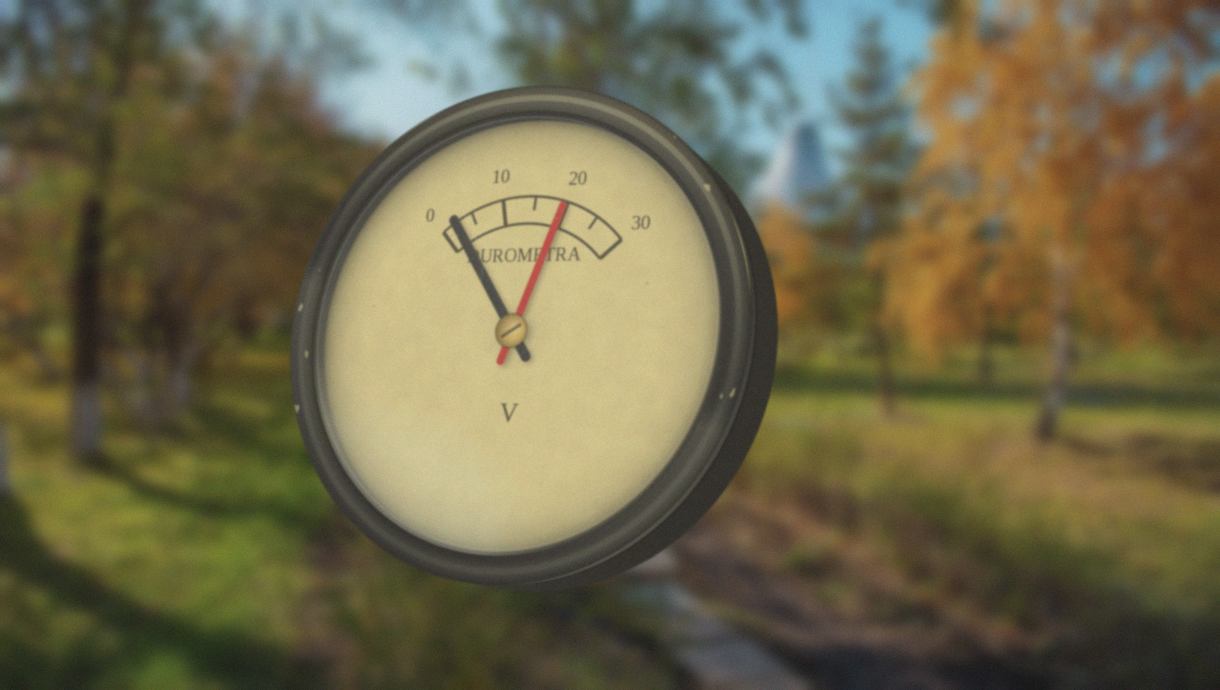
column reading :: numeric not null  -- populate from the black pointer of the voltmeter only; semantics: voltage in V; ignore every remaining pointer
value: 2.5 V
